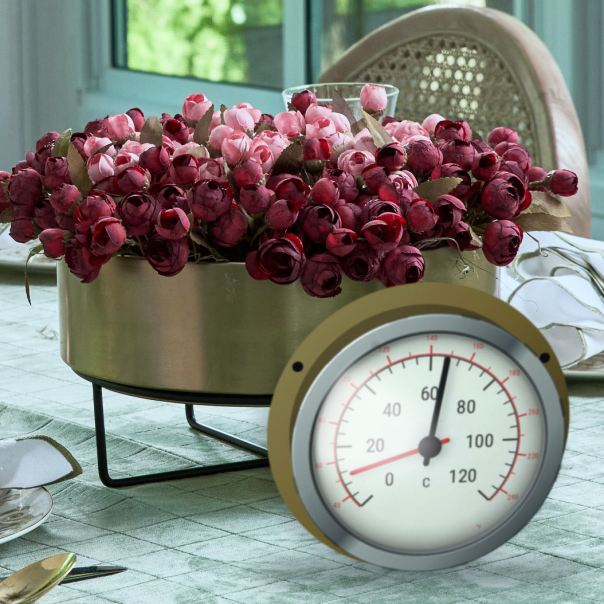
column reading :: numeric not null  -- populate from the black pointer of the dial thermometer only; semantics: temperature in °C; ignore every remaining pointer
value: 64 °C
